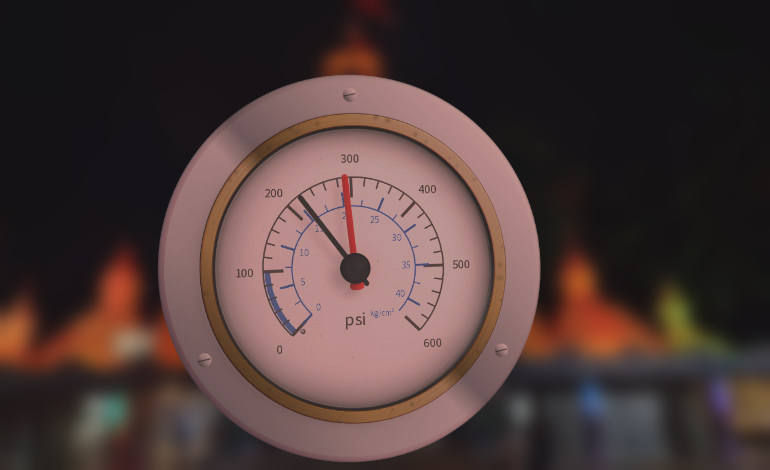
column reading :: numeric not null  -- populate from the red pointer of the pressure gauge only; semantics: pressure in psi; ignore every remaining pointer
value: 290 psi
